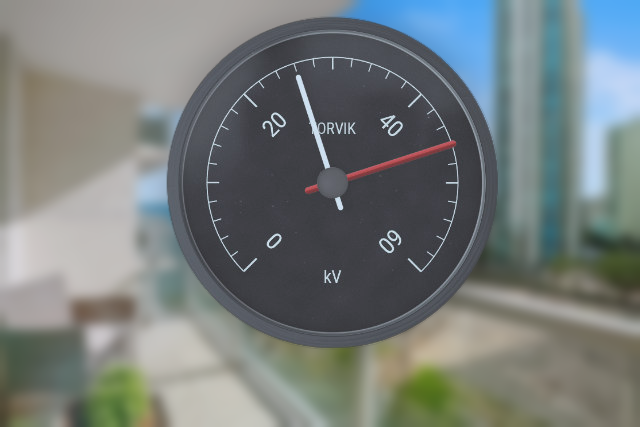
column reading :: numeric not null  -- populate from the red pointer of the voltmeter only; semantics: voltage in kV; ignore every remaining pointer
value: 46 kV
